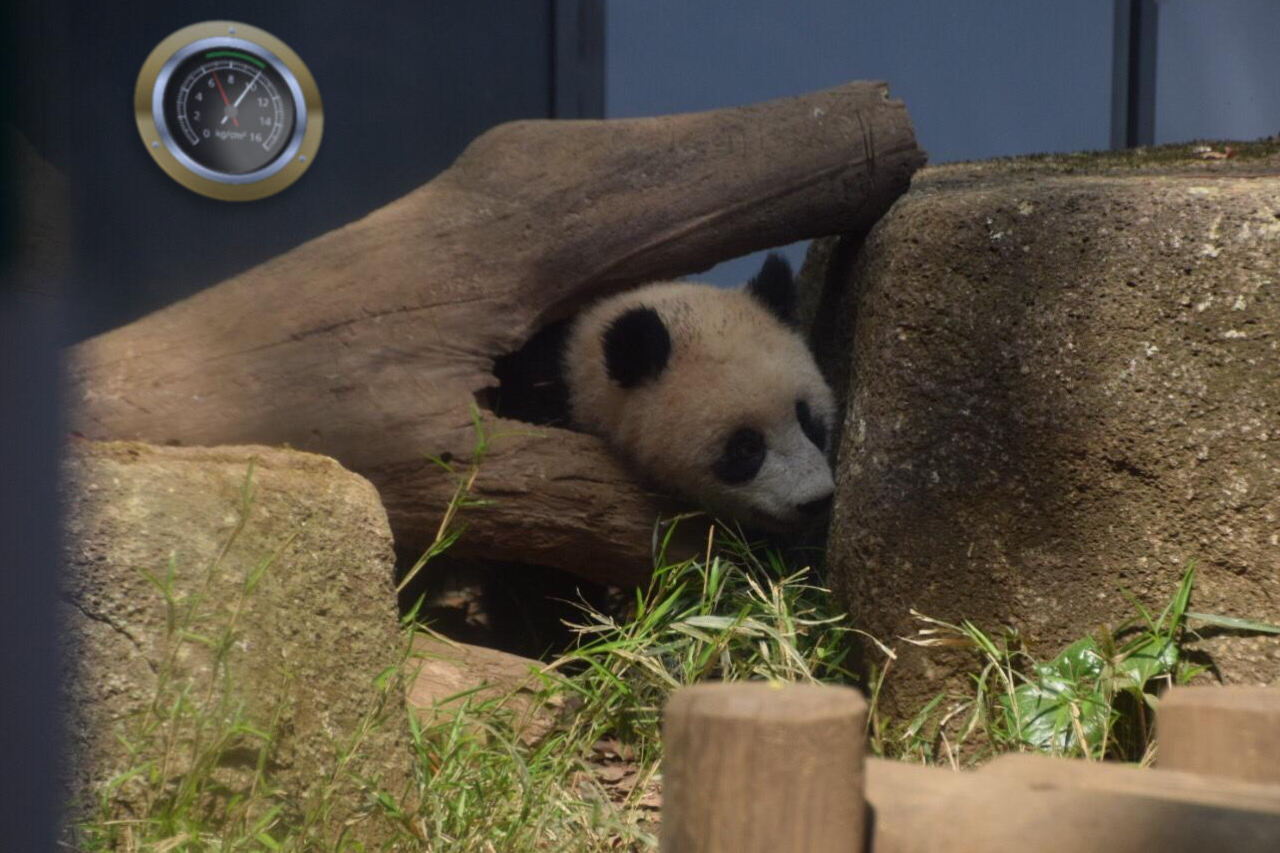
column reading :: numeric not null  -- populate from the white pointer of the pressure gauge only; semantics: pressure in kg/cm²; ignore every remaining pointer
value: 10 kg/cm²
